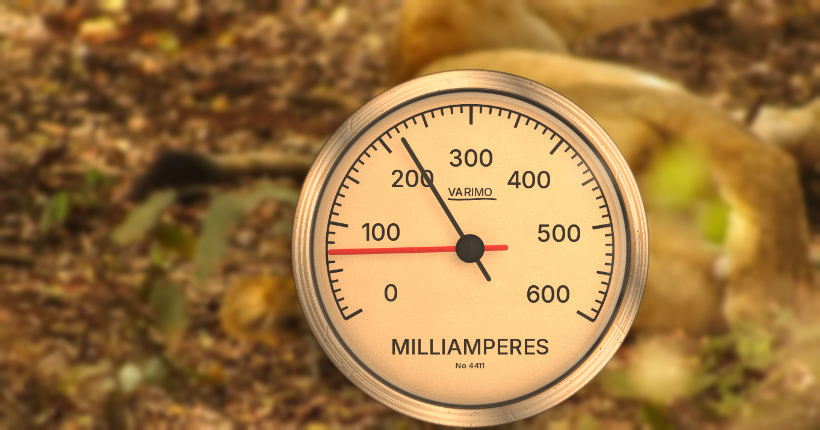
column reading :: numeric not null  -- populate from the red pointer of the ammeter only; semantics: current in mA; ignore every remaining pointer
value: 70 mA
